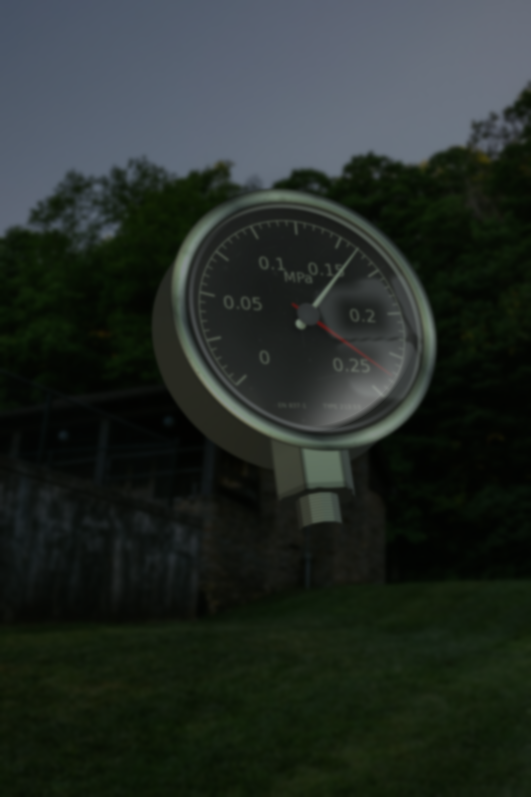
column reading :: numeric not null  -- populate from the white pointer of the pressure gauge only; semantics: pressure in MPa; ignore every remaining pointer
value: 0.16 MPa
